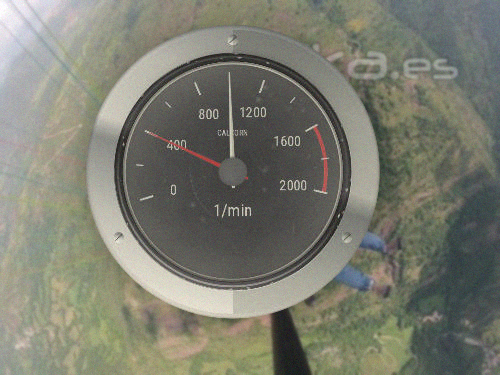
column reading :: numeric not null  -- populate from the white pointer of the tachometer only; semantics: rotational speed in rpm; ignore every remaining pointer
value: 1000 rpm
